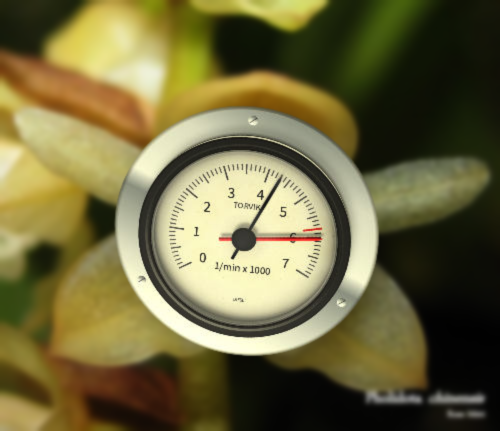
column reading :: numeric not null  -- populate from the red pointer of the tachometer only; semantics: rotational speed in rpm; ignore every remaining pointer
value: 6000 rpm
